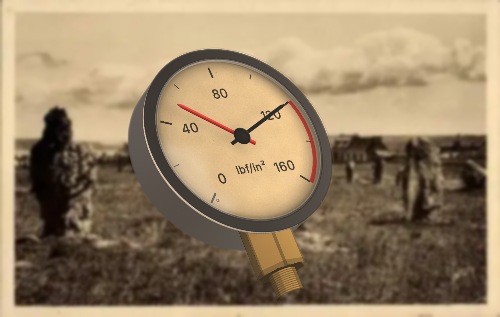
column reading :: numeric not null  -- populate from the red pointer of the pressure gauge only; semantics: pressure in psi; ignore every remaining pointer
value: 50 psi
